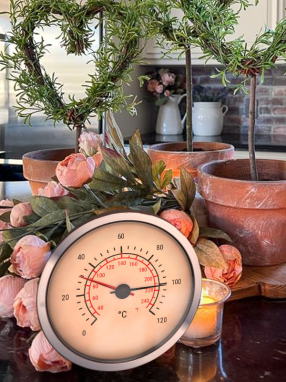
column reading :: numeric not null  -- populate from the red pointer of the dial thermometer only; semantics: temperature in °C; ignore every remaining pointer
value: 32 °C
